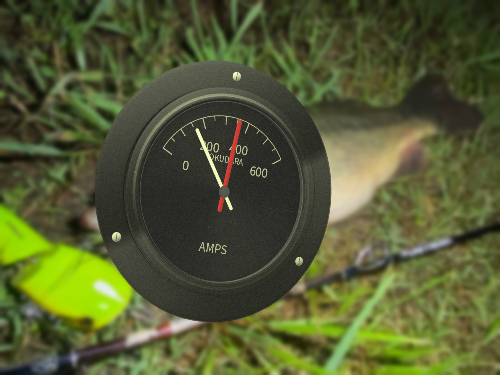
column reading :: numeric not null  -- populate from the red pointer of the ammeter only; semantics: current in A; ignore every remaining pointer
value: 350 A
